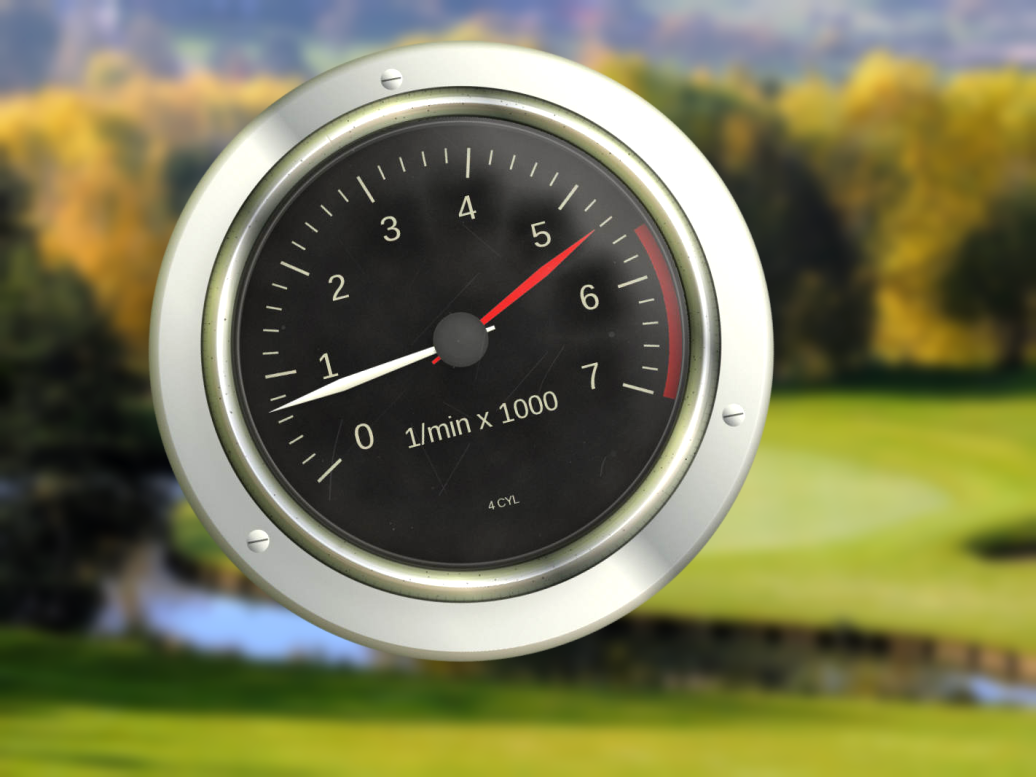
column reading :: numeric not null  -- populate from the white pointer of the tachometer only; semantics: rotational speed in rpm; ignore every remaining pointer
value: 700 rpm
